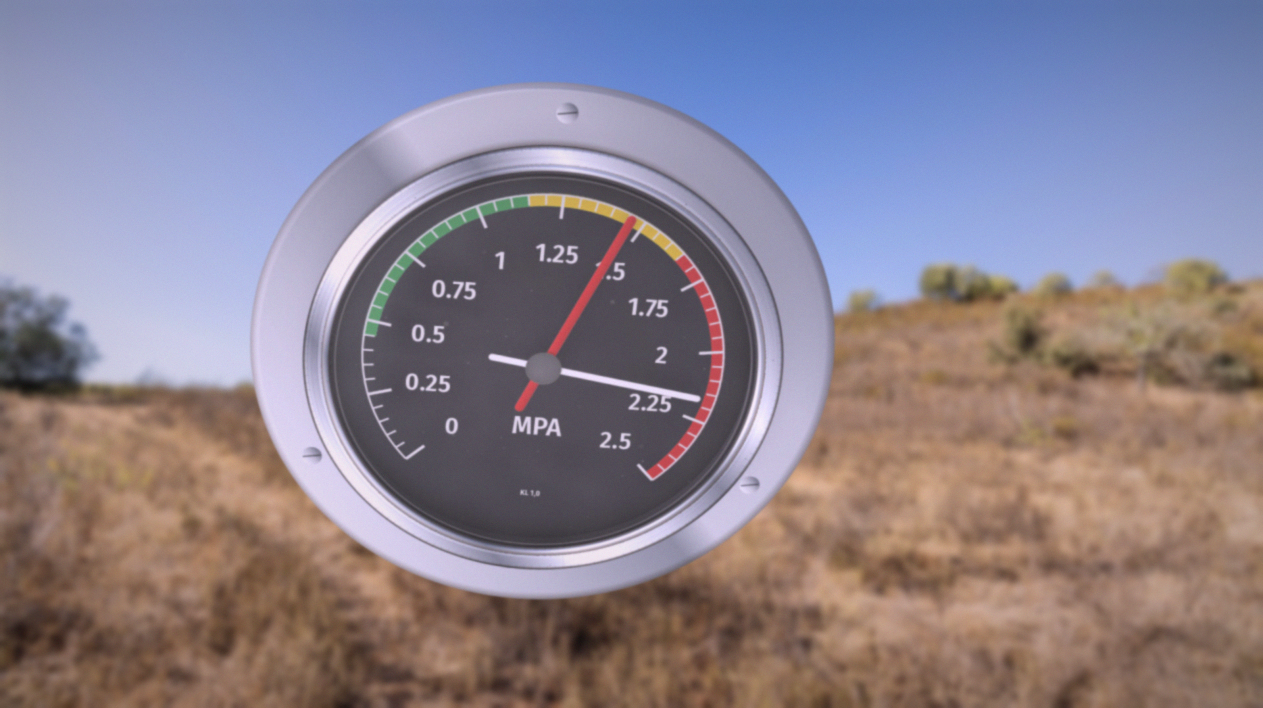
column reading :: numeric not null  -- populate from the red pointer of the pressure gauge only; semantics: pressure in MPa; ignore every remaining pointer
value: 1.45 MPa
